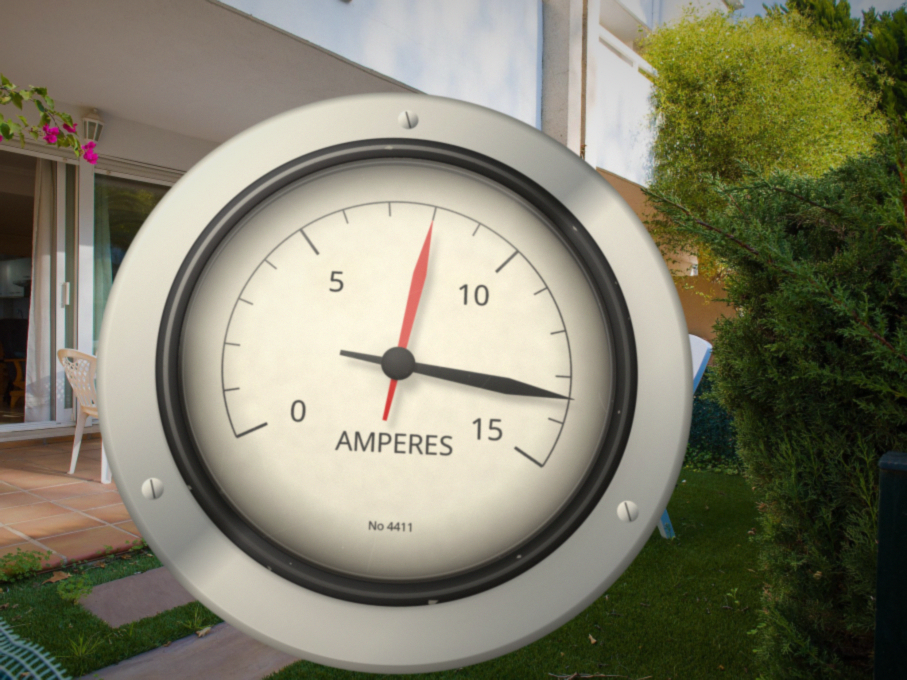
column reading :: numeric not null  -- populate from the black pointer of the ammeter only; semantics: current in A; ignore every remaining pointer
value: 13.5 A
